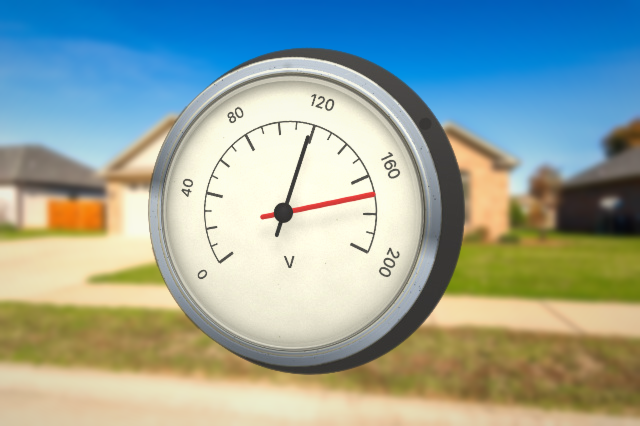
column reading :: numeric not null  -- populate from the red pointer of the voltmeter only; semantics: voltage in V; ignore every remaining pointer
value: 170 V
